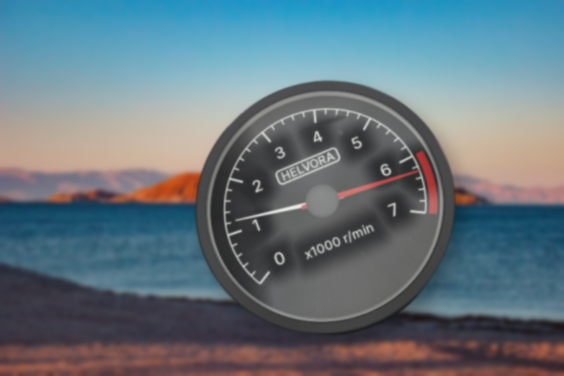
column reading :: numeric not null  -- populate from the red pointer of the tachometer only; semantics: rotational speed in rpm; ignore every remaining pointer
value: 6300 rpm
